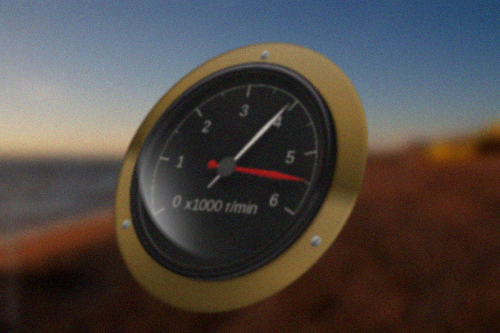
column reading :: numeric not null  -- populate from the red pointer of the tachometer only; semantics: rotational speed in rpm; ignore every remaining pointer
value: 5500 rpm
